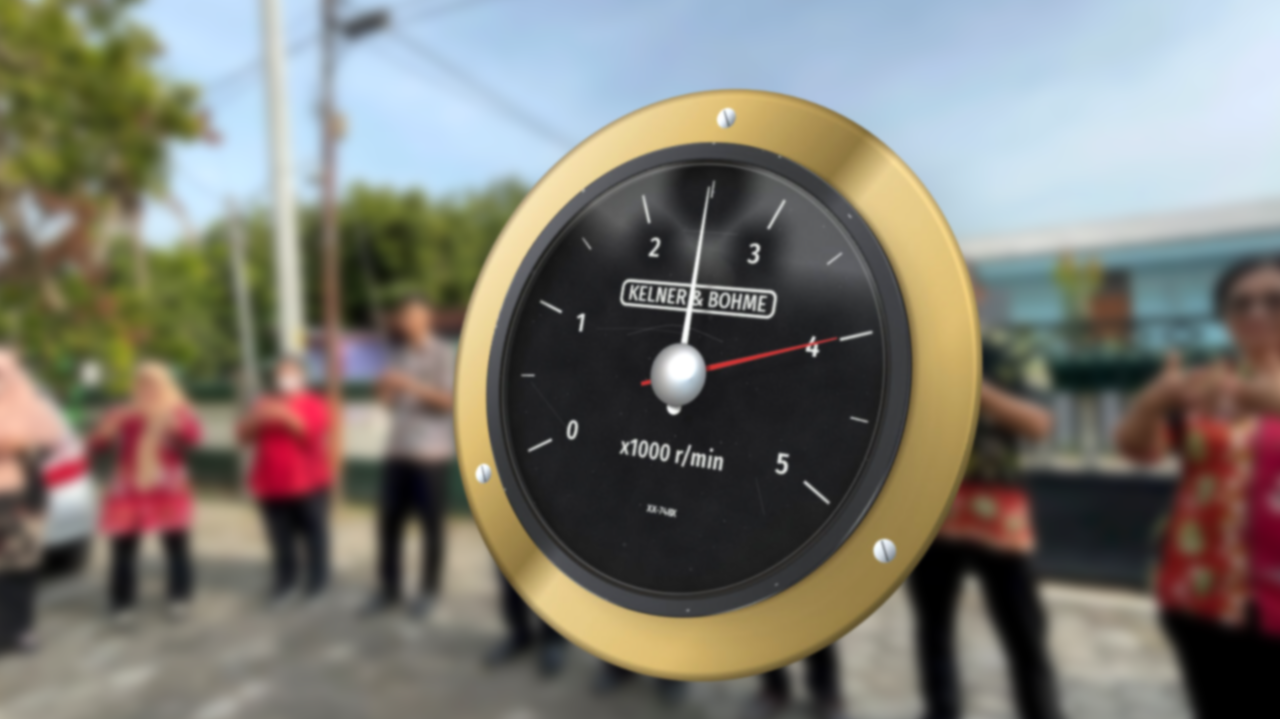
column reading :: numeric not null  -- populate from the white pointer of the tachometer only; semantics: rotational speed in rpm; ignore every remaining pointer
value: 2500 rpm
